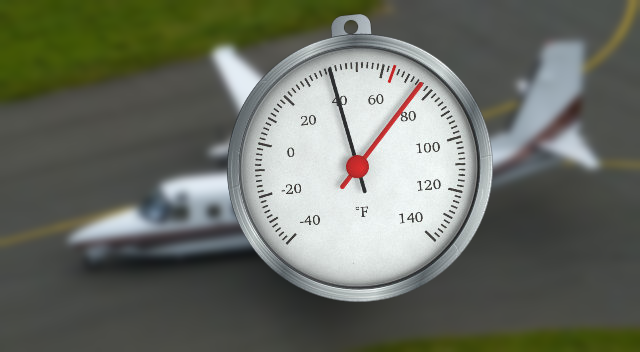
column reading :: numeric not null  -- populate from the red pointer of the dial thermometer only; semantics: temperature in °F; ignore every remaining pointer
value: 76 °F
